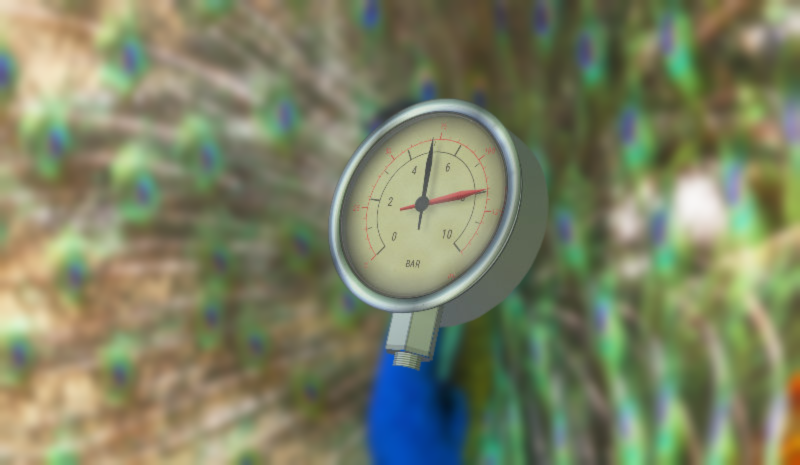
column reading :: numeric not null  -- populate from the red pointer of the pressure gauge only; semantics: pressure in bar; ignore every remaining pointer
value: 8 bar
